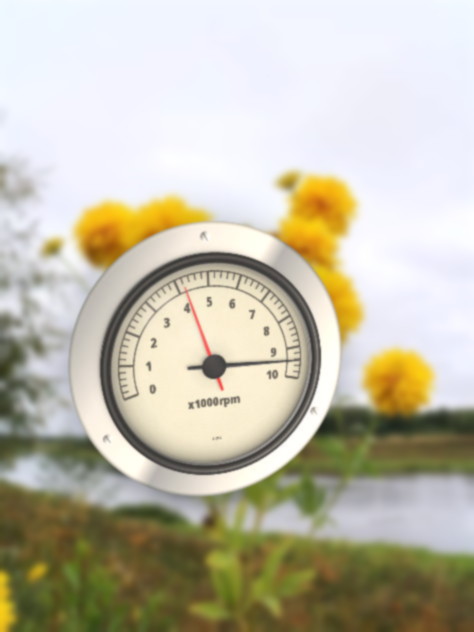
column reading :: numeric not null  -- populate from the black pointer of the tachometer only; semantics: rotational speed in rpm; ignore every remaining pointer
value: 9400 rpm
